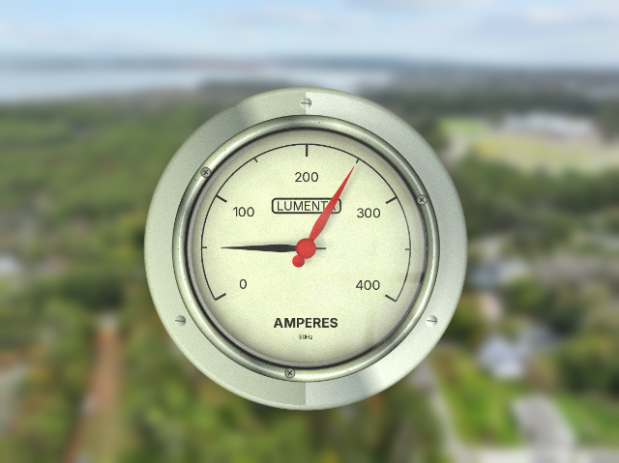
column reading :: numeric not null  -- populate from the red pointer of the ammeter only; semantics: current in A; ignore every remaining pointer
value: 250 A
